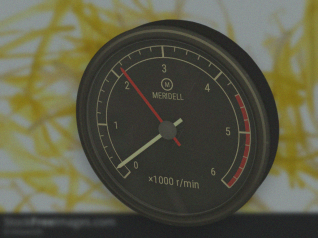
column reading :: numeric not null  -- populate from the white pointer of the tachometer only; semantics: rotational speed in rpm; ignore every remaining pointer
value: 200 rpm
